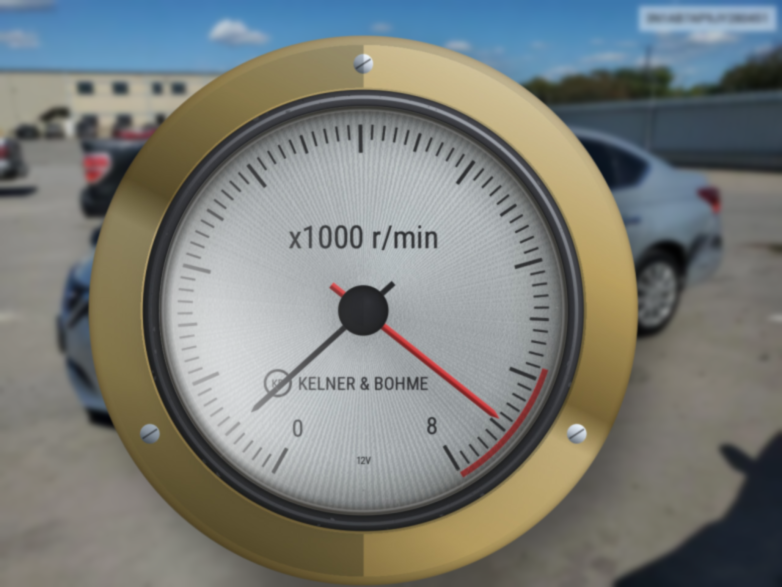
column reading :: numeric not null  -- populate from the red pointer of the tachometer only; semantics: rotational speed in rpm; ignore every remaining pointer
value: 7450 rpm
